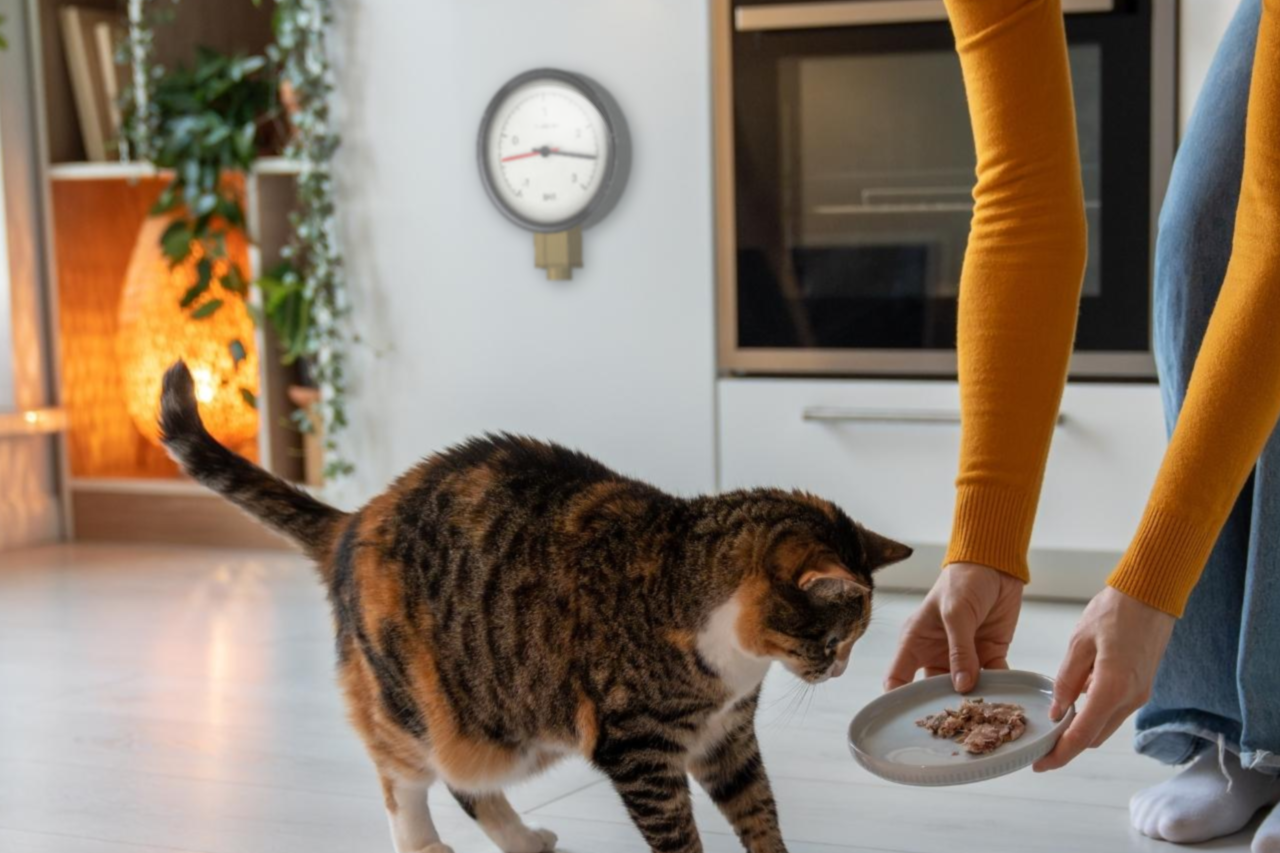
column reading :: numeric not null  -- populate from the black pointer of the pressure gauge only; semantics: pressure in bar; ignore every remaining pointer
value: 2.5 bar
